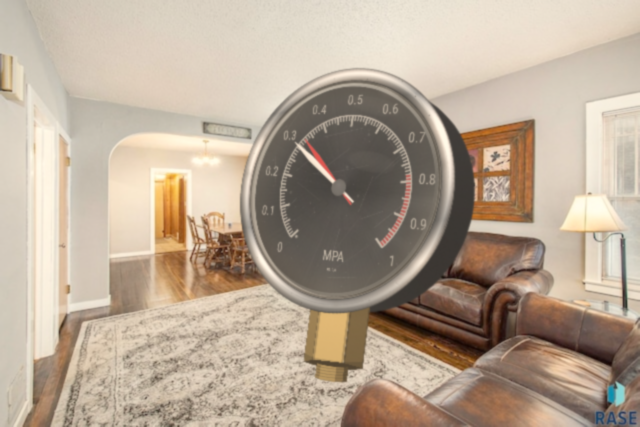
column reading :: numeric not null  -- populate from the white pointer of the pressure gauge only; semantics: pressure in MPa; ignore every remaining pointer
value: 0.3 MPa
